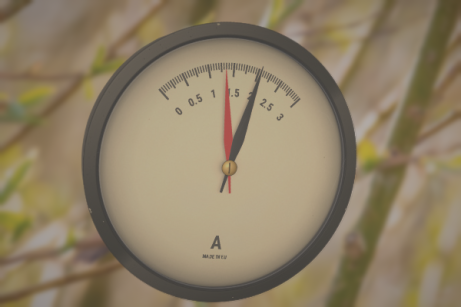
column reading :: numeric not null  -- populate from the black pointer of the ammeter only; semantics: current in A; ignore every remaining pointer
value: 2 A
